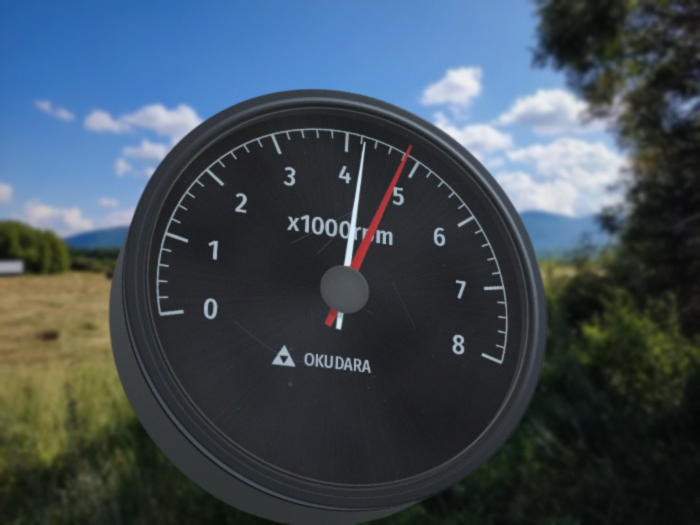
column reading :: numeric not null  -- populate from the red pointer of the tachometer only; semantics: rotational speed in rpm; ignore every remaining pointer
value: 4800 rpm
